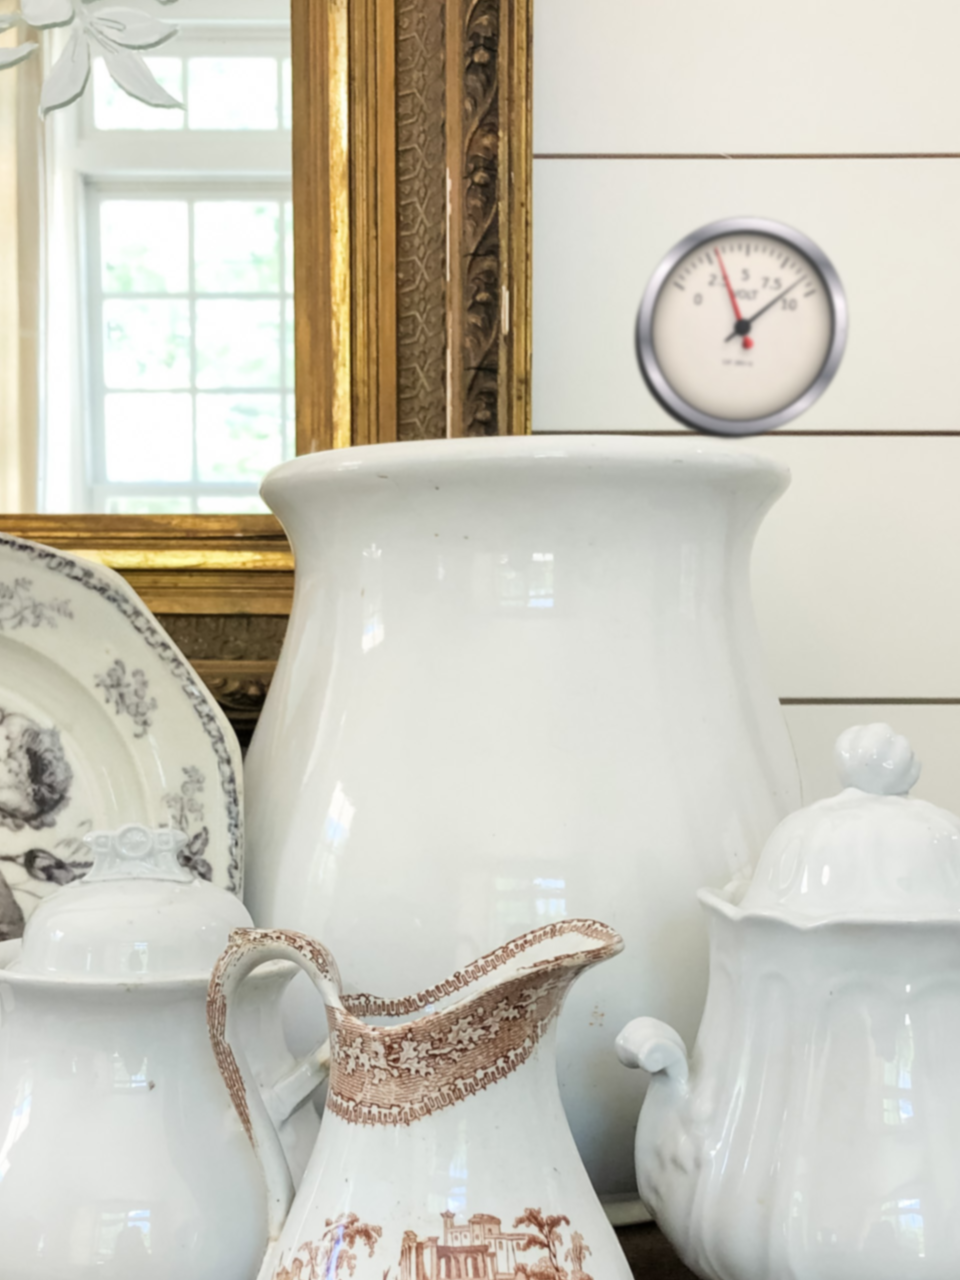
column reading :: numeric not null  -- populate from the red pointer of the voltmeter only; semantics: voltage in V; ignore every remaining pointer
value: 3 V
